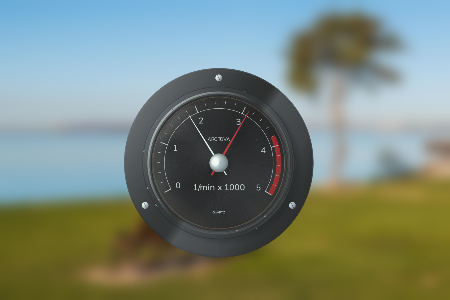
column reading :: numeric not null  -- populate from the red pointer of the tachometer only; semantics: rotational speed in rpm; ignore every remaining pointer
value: 3100 rpm
